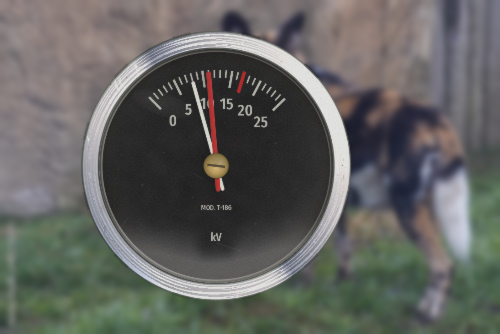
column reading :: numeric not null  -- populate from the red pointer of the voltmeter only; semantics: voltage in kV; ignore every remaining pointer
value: 11 kV
